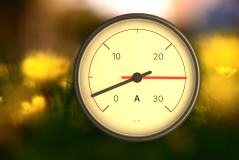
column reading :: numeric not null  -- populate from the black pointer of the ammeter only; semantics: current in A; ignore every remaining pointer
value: 2.5 A
